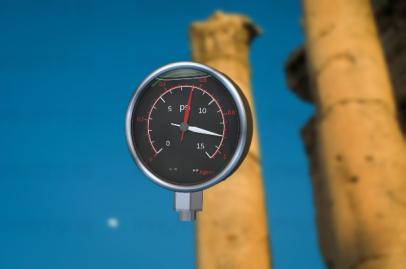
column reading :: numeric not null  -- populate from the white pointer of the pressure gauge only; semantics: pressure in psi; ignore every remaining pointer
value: 13 psi
